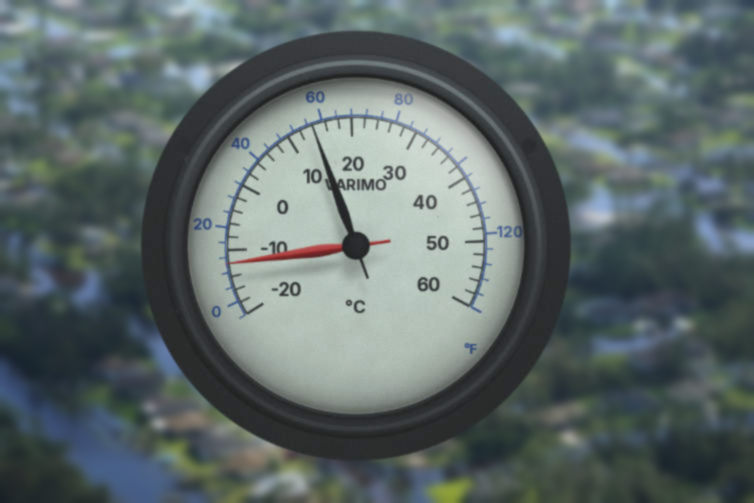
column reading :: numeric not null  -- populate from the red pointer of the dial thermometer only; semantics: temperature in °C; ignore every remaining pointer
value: -12 °C
